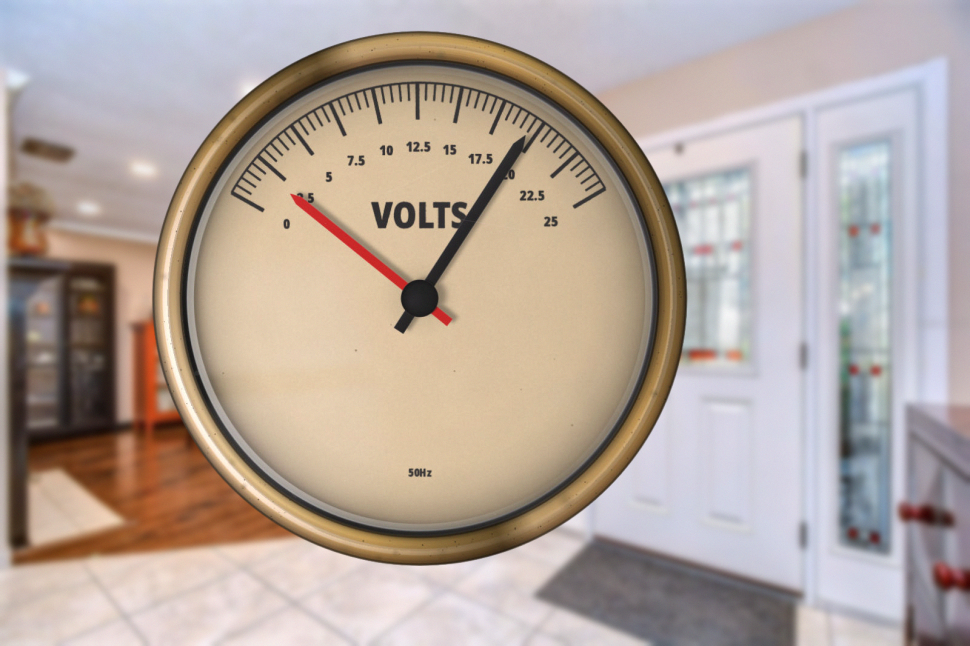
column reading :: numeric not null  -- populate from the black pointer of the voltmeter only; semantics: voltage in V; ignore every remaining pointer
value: 19.5 V
